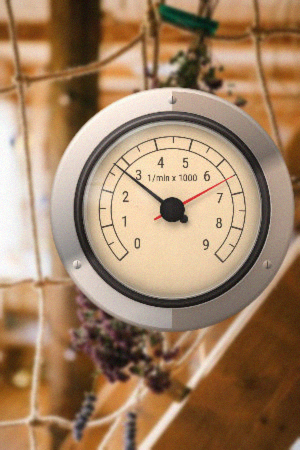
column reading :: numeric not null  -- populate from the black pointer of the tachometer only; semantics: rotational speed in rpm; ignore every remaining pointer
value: 2750 rpm
